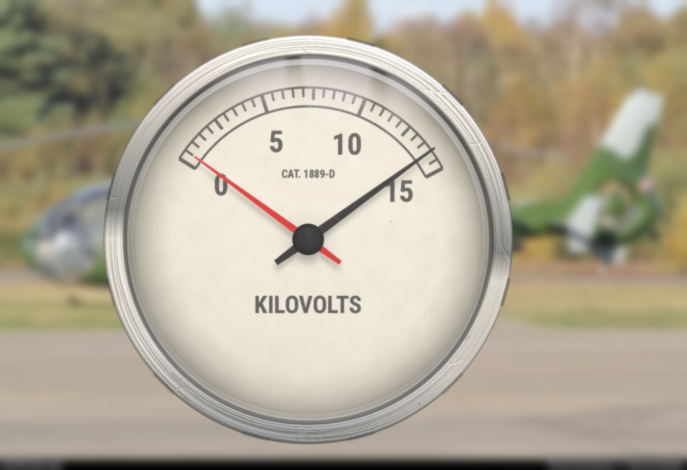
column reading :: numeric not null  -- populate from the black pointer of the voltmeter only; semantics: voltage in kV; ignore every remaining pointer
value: 14 kV
